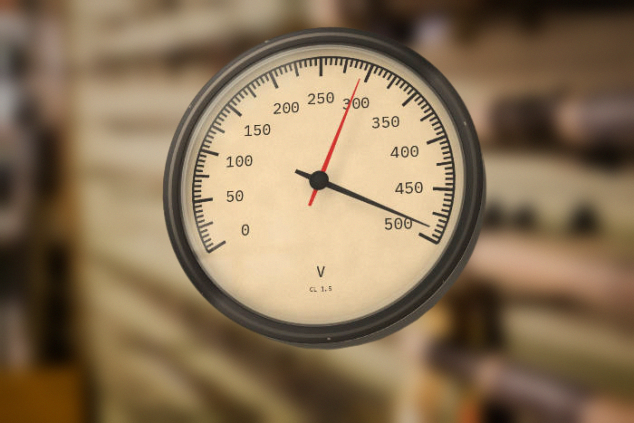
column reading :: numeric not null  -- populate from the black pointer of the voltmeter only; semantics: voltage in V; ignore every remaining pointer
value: 490 V
